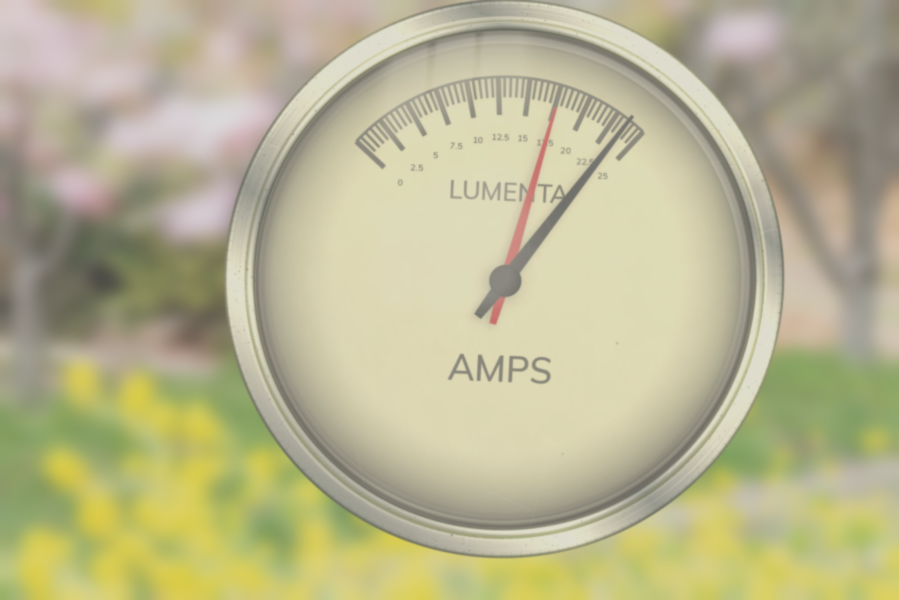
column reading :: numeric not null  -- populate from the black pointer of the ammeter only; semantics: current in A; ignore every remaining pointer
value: 23.5 A
